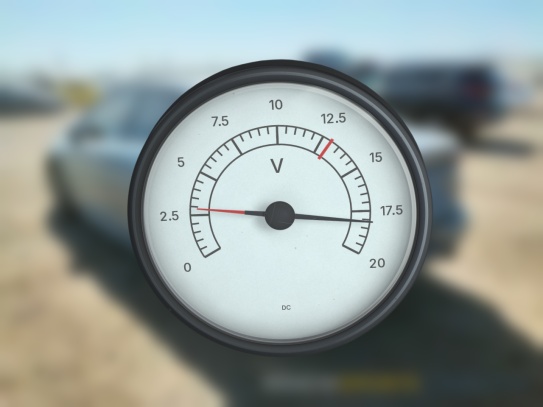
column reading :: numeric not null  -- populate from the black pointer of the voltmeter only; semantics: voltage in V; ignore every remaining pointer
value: 18 V
